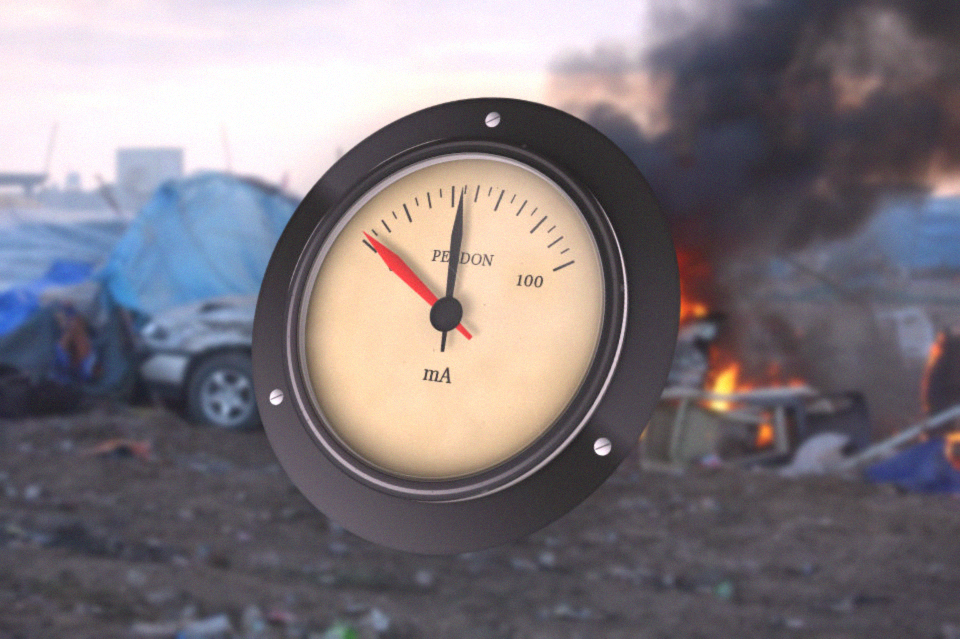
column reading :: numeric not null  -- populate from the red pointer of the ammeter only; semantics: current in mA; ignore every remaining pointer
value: 2.5 mA
